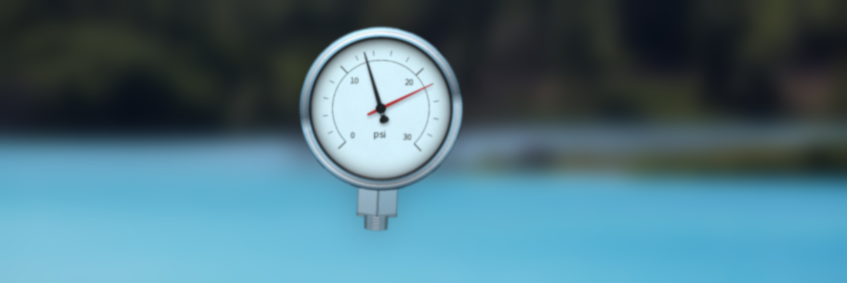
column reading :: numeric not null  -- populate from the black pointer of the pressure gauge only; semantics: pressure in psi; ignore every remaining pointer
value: 13 psi
